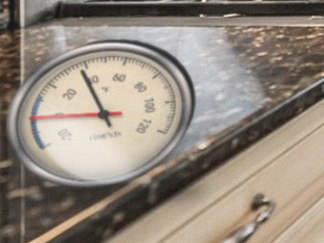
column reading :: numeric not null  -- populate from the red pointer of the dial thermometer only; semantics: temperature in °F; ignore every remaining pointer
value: 0 °F
